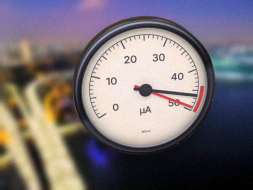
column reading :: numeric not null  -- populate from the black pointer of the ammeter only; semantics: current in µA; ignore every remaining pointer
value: 46 µA
